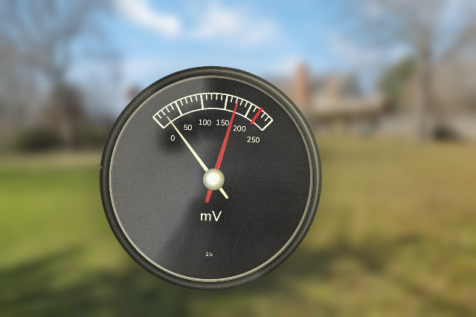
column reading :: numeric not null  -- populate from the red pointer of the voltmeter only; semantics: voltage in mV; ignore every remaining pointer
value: 170 mV
